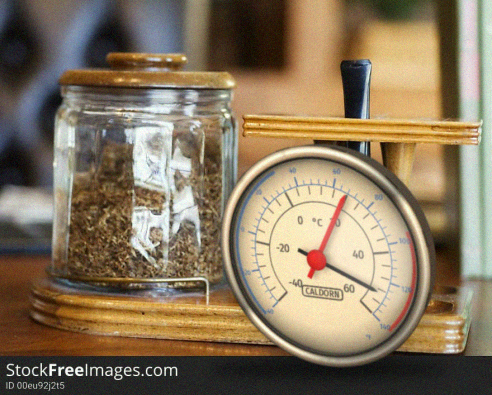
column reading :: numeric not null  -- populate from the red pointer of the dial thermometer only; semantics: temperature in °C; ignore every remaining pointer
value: 20 °C
